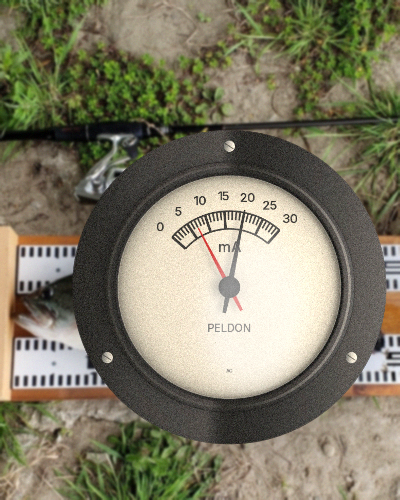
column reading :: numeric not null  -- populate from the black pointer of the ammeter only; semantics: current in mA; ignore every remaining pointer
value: 20 mA
